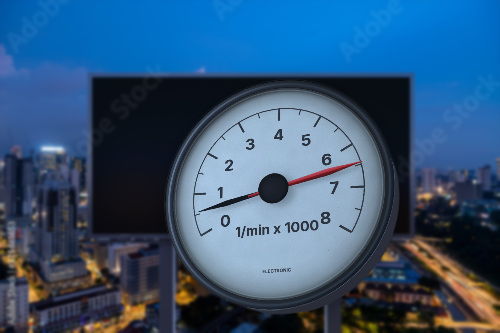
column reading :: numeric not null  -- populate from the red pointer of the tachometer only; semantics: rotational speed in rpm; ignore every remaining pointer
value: 6500 rpm
